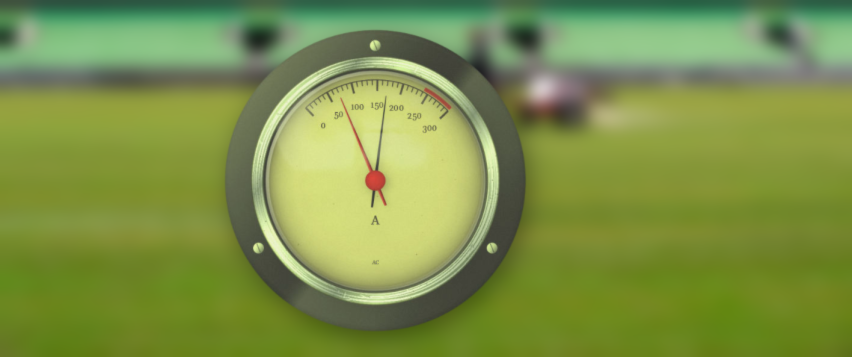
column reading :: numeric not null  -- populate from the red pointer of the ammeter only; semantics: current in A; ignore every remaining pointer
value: 70 A
